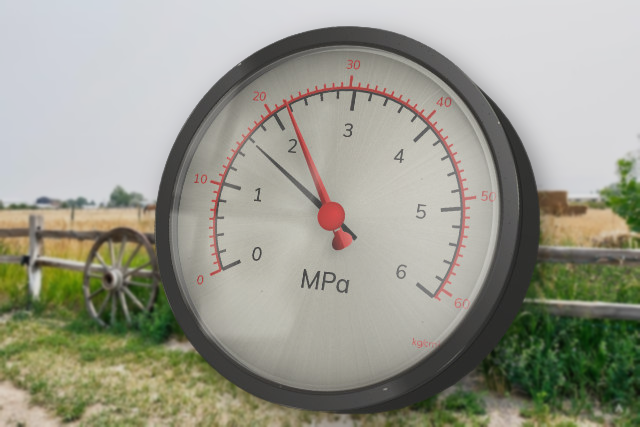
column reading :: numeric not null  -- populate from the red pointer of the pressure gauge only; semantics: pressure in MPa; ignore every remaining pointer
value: 2.2 MPa
